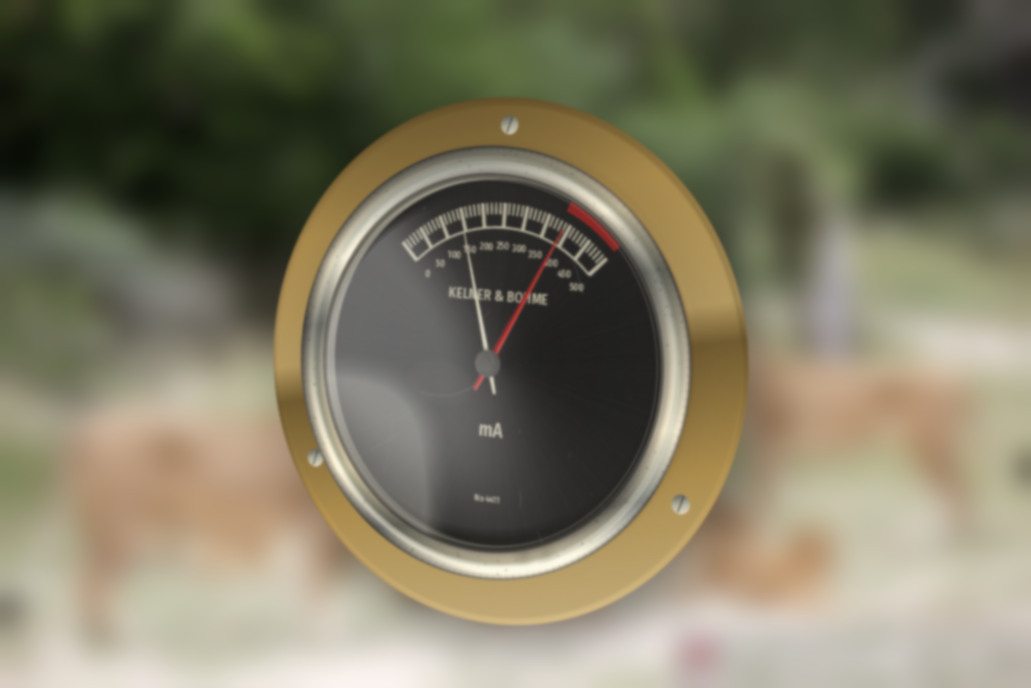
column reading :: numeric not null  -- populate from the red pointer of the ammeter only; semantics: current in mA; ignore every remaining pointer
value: 400 mA
